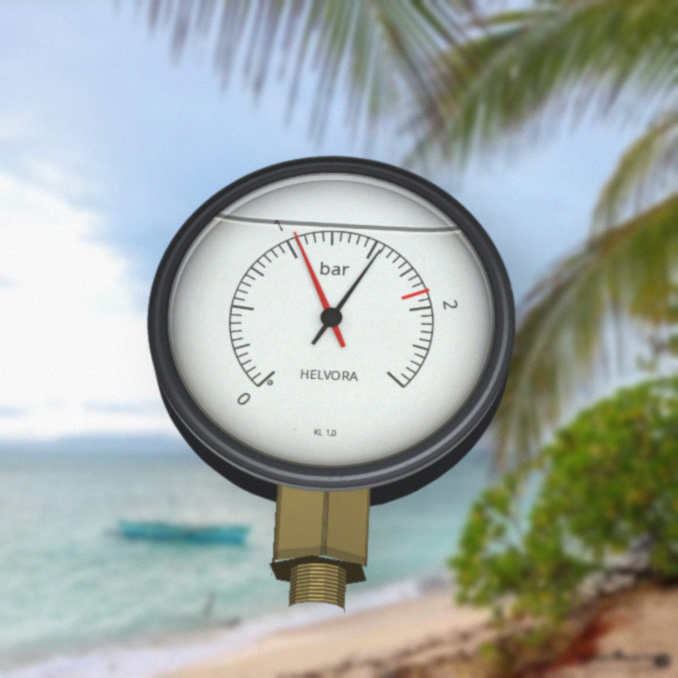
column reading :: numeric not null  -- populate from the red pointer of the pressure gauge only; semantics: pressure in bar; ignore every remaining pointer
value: 1.05 bar
